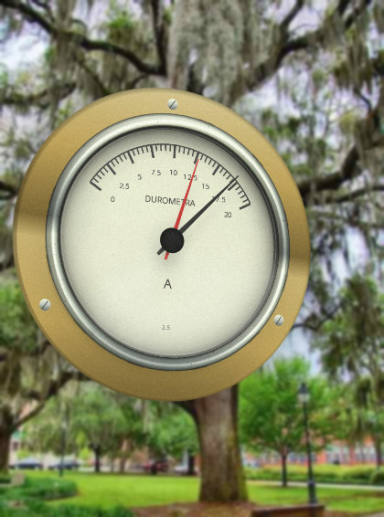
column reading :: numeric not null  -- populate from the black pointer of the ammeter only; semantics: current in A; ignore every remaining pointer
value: 17 A
